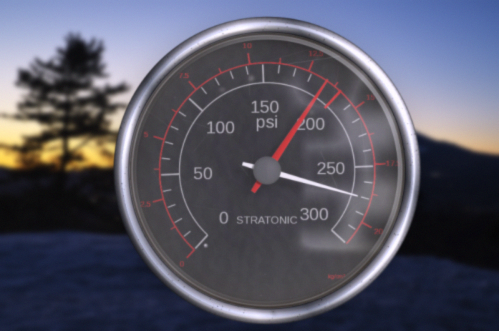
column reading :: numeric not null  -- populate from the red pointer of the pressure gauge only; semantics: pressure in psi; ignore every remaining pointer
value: 190 psi
